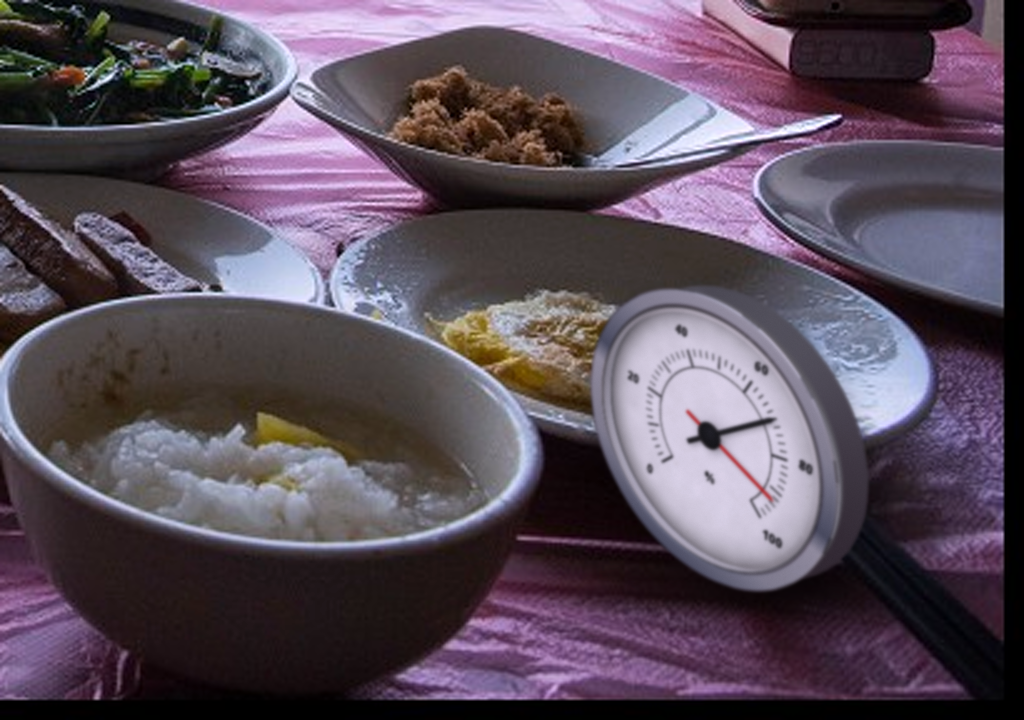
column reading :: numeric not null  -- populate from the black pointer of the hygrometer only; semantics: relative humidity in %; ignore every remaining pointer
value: 70 %
